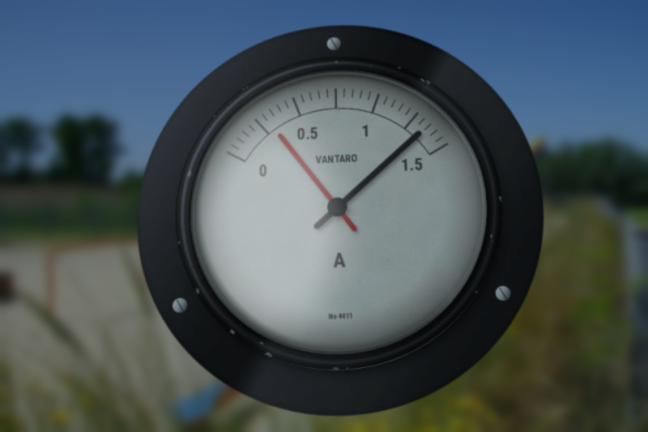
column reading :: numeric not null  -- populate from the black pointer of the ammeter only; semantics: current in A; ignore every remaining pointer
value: 1.35 A
